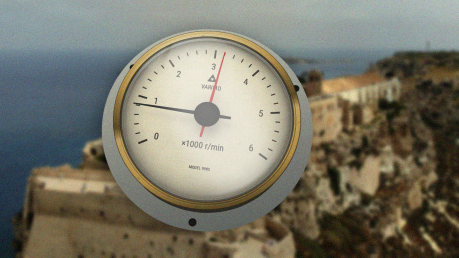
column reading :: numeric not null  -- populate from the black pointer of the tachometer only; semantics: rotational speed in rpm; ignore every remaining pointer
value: 800 rpm
